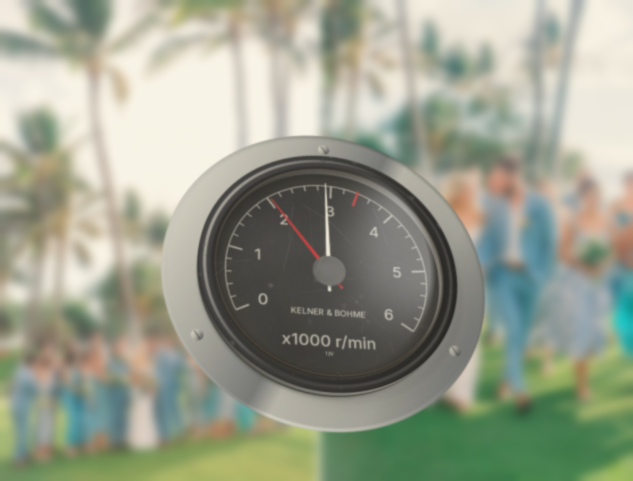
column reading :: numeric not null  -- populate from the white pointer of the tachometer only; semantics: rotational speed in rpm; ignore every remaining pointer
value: 2900 rpm
